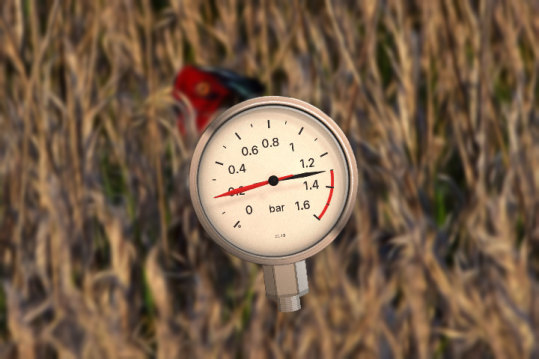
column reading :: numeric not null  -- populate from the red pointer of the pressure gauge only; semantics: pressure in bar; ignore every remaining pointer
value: 0.2 bar
